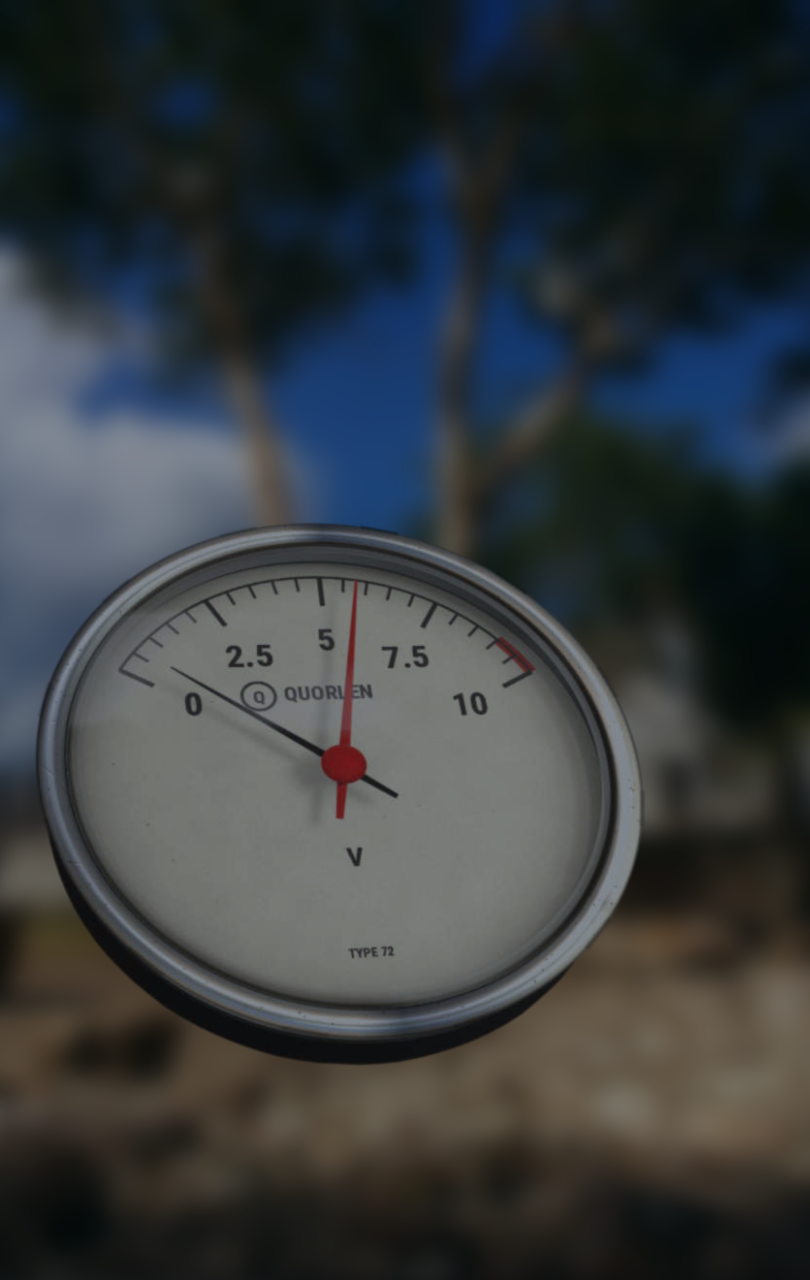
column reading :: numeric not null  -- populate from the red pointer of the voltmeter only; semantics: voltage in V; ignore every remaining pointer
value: 5.75 V
